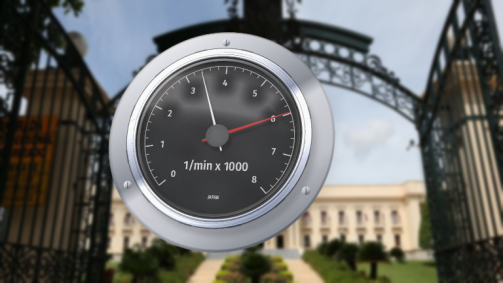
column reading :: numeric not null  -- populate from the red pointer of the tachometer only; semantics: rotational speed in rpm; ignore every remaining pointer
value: 6000 rpm
